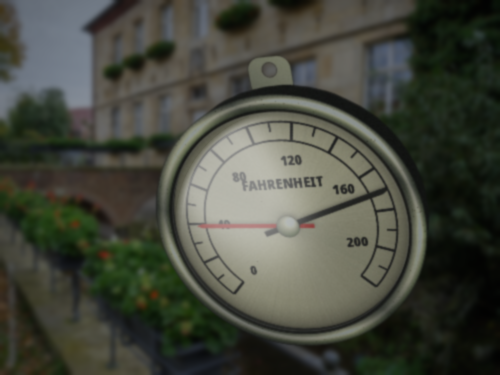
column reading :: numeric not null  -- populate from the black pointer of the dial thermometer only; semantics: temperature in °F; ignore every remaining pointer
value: 170 °F
